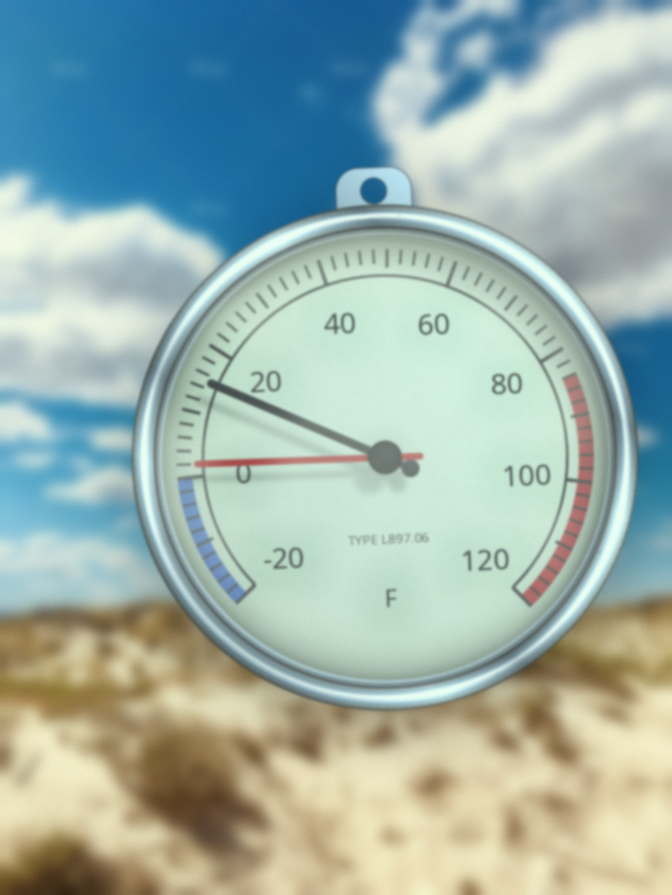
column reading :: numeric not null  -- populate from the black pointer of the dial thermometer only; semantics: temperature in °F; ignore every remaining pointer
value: 15 °F
